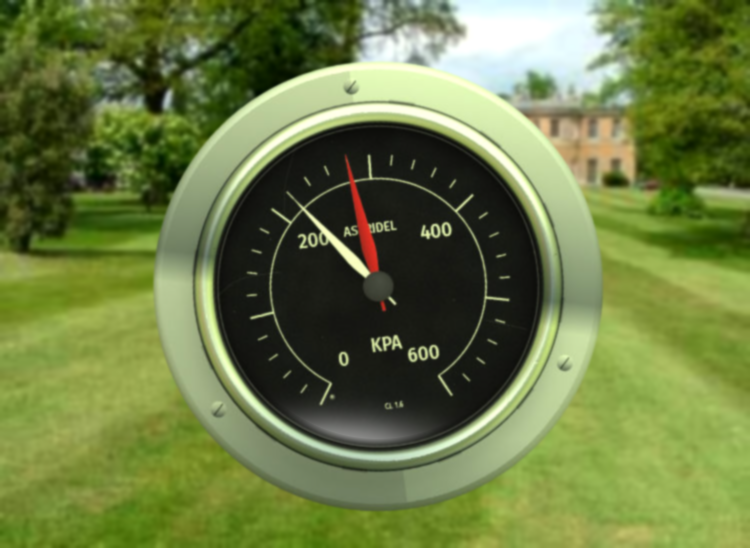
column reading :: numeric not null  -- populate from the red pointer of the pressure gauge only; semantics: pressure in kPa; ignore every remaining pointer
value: 280 kPa
